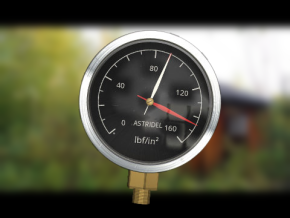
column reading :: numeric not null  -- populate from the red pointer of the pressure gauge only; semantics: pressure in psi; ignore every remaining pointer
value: 145 psi
